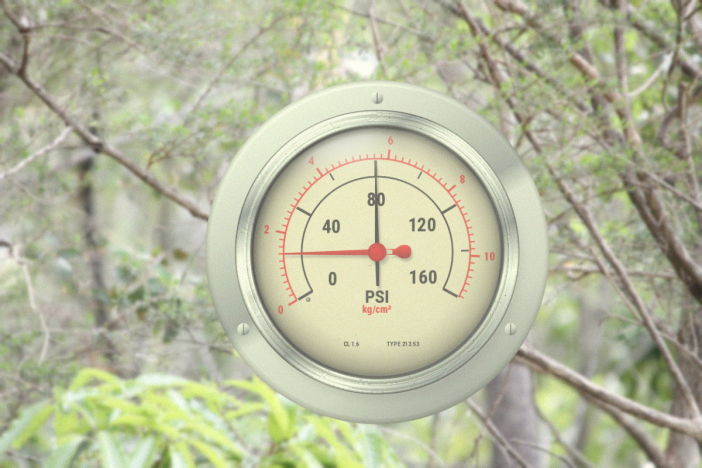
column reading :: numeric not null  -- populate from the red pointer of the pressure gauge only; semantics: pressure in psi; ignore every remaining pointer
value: 20 psi
